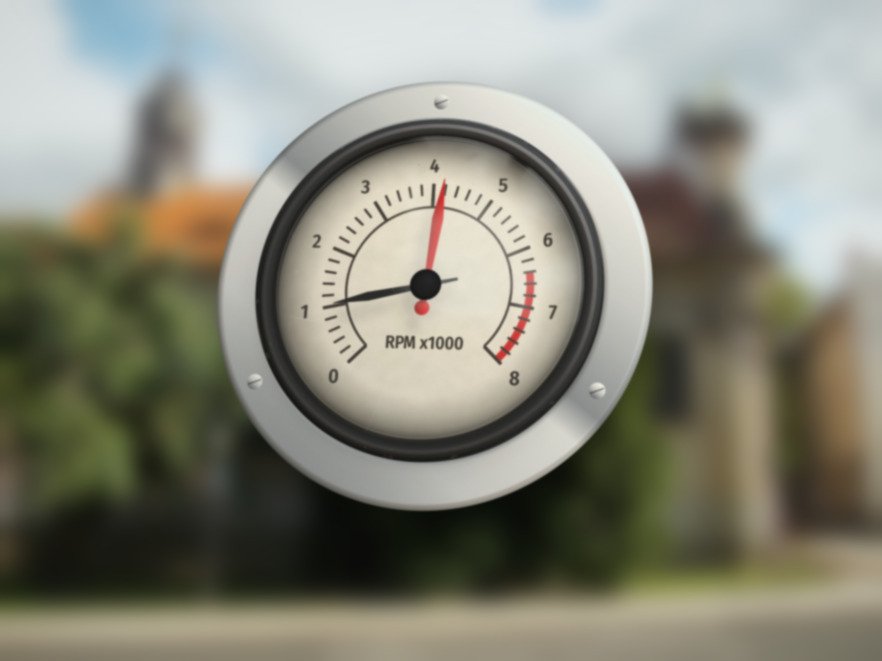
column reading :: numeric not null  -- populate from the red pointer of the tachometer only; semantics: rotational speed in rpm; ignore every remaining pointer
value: 4200 rpm
